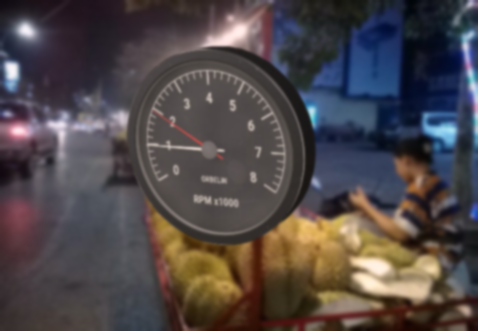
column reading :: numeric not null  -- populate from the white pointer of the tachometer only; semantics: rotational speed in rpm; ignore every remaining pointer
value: 1000 rpm
